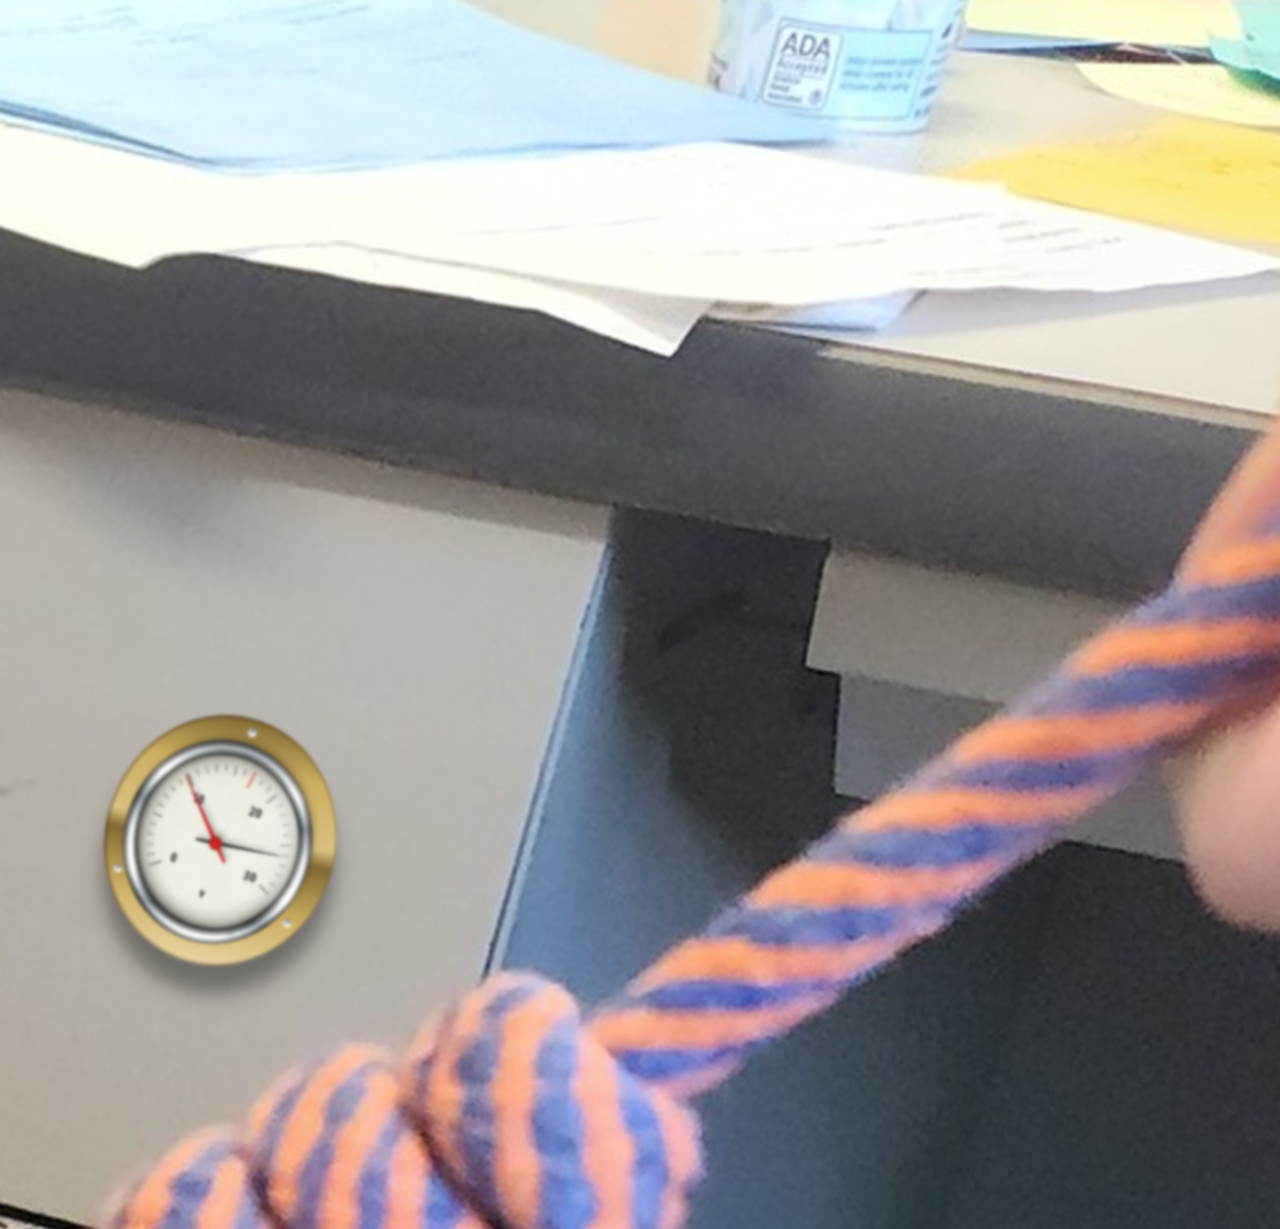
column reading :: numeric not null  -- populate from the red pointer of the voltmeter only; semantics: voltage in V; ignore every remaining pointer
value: 10 V
